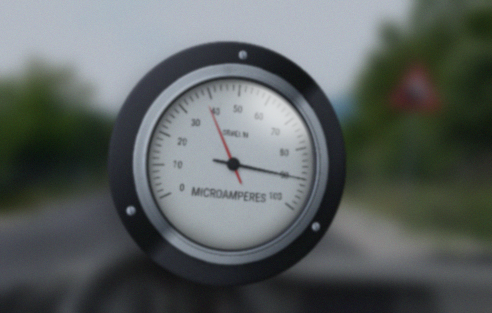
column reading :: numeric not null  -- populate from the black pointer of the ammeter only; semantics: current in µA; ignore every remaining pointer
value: 90 µA
